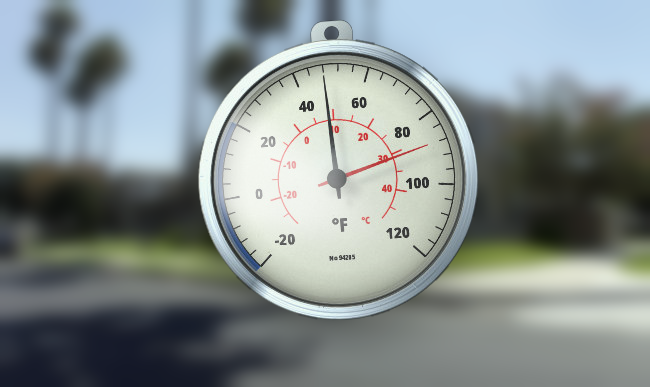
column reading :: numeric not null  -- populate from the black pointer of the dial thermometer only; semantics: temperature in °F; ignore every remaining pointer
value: 48 °F
